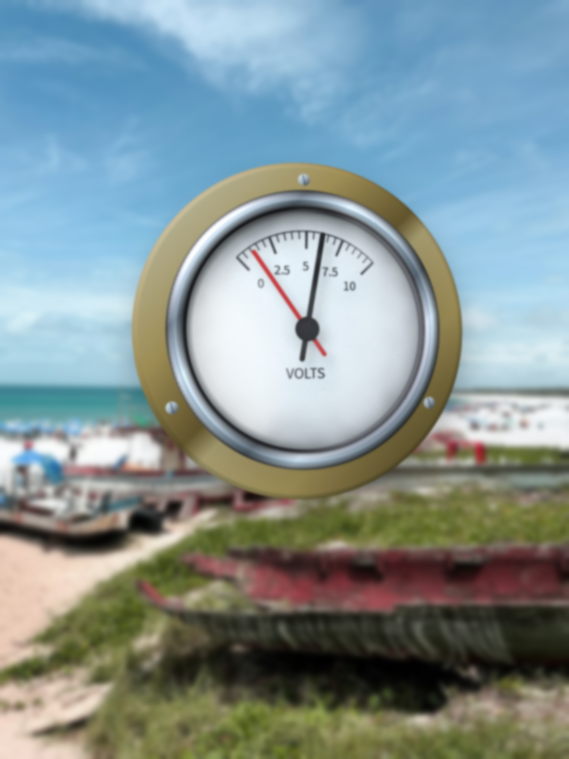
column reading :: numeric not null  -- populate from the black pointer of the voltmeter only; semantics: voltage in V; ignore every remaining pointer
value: 6 V
